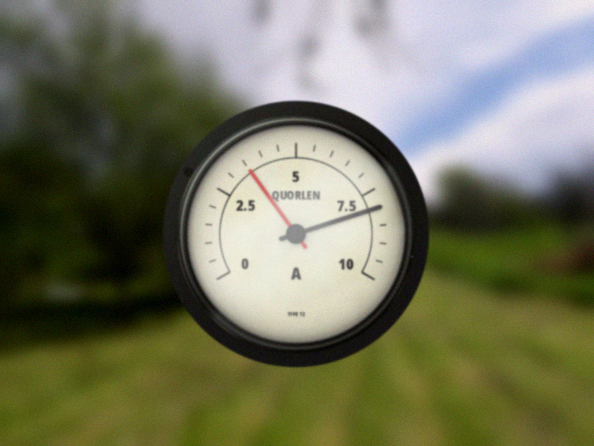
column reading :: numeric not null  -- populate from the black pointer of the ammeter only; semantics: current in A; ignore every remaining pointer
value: 8 A
